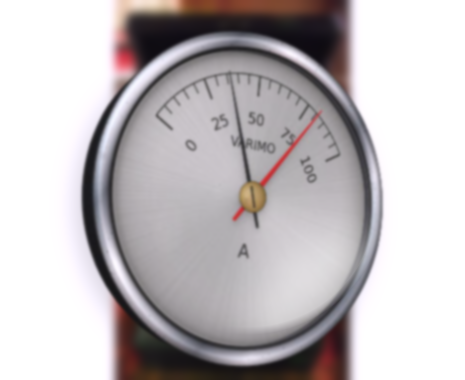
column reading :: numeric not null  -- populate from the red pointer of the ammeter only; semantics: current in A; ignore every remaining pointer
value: 80 A
